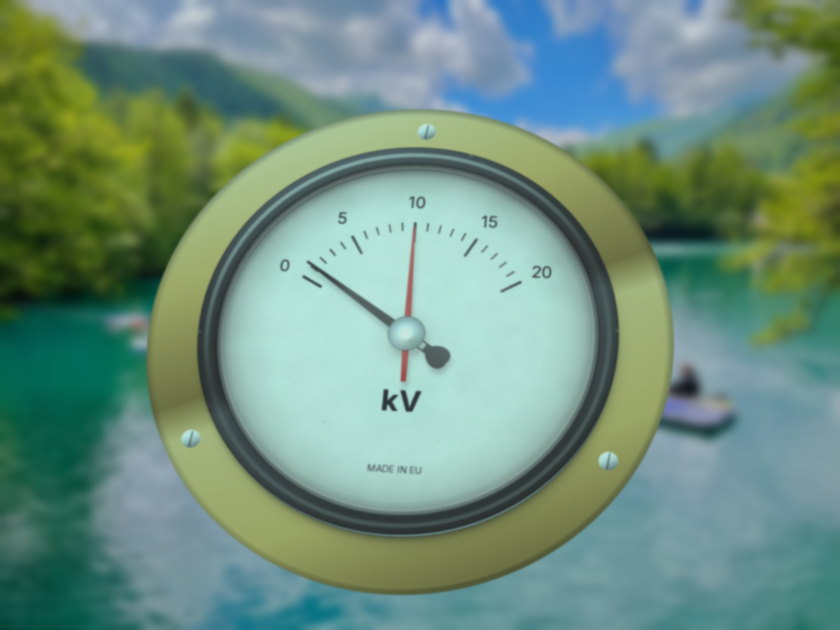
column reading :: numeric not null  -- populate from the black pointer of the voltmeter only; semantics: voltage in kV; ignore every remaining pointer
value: 1 kV
